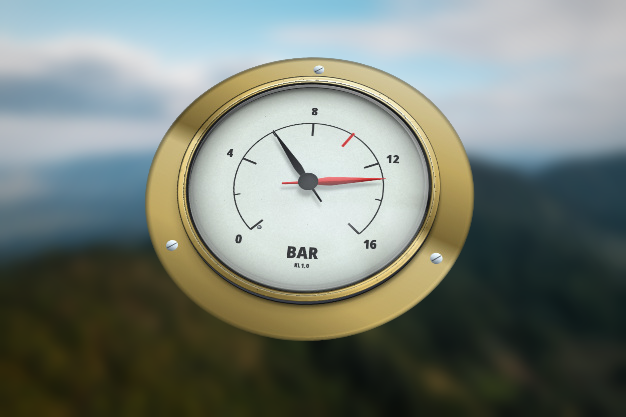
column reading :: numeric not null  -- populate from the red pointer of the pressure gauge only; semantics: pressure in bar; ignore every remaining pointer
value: 13 bar
